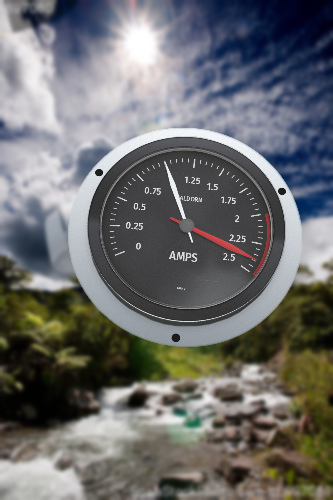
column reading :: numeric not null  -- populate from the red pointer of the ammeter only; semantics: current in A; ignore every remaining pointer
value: 2.4 A
